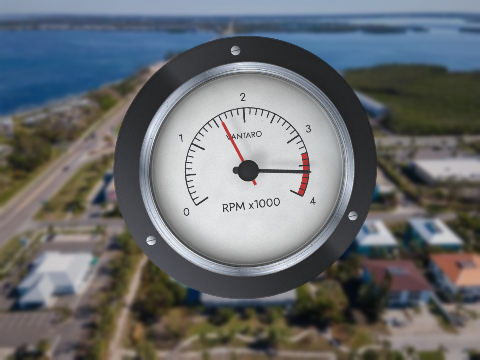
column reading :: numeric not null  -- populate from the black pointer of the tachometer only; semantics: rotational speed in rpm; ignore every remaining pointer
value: 3600 rpm
